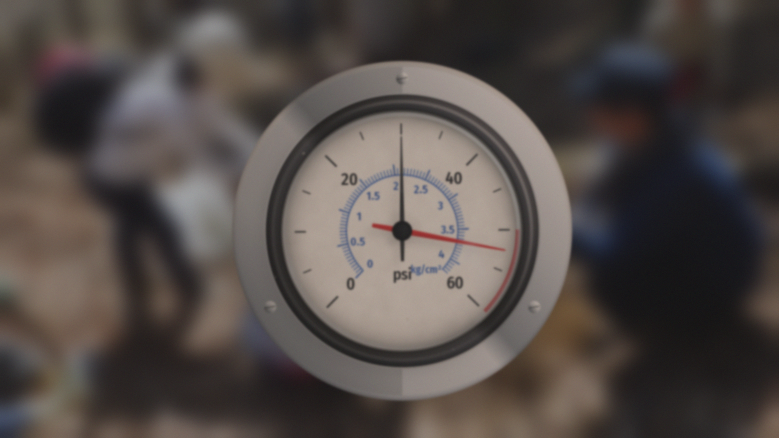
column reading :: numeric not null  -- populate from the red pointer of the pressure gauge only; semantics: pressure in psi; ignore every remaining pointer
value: 52.5 psi
